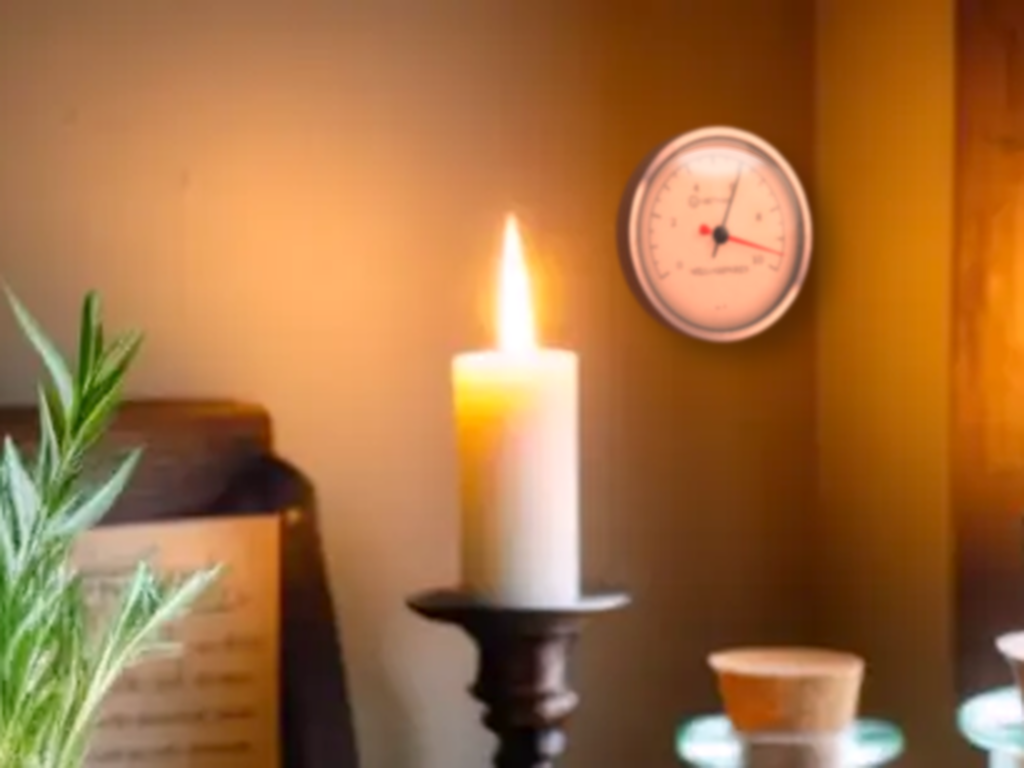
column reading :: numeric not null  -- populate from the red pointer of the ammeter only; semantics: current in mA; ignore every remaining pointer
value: 9.5 mA
